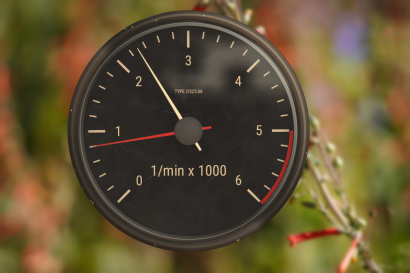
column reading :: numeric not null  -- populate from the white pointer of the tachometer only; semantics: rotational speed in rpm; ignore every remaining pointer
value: 2300 rpm
